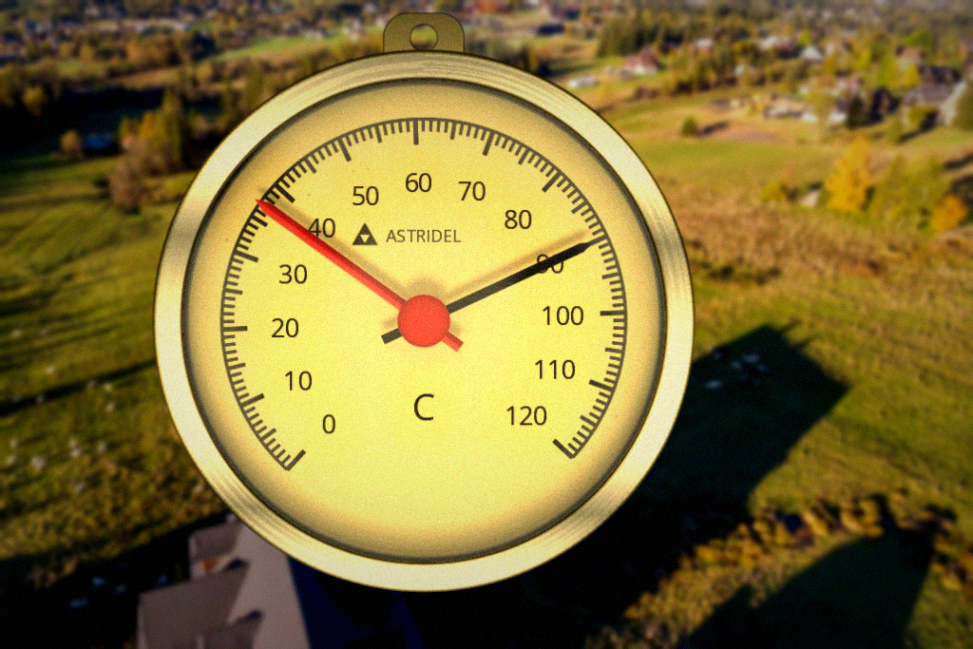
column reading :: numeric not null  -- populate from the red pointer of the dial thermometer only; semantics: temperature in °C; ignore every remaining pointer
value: 37 °C
